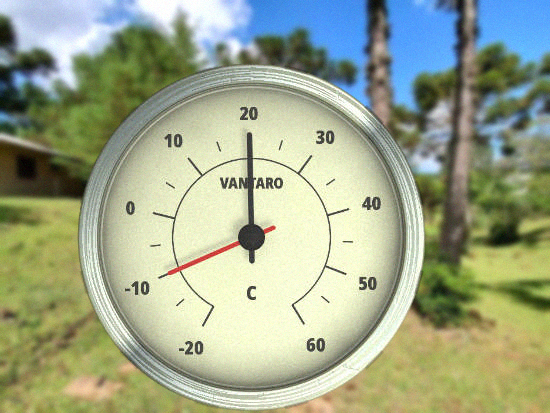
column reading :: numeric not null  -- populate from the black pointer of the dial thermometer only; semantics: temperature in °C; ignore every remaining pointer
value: 20 °C
